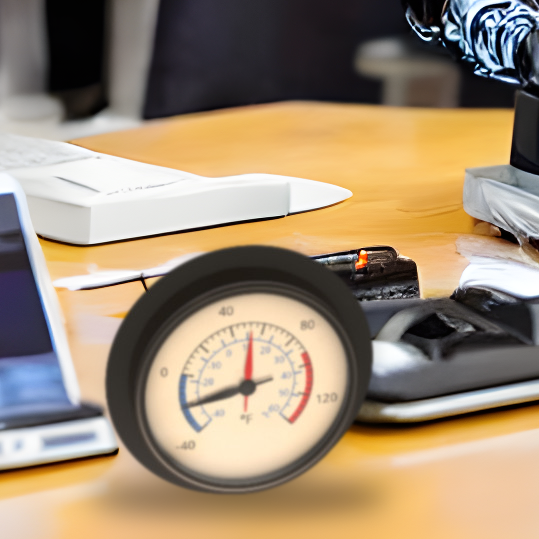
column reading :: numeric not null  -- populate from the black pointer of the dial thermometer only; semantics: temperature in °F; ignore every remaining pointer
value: -20 °F
